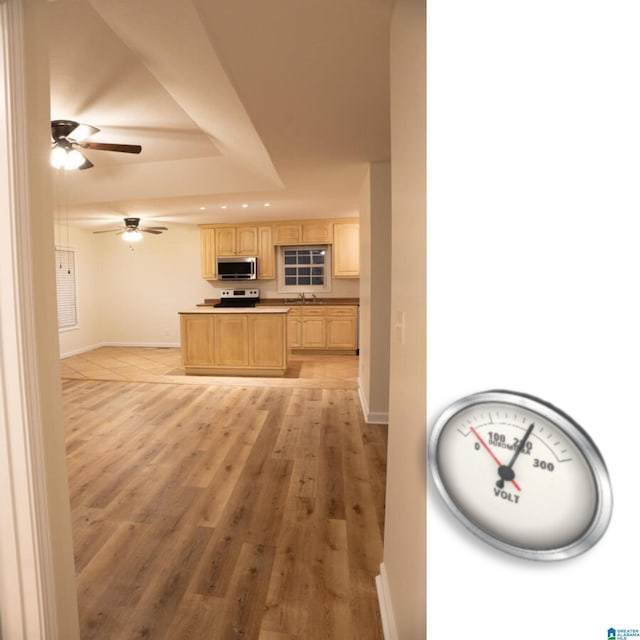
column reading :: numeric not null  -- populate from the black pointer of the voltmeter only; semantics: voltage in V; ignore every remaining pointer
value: 200 V
